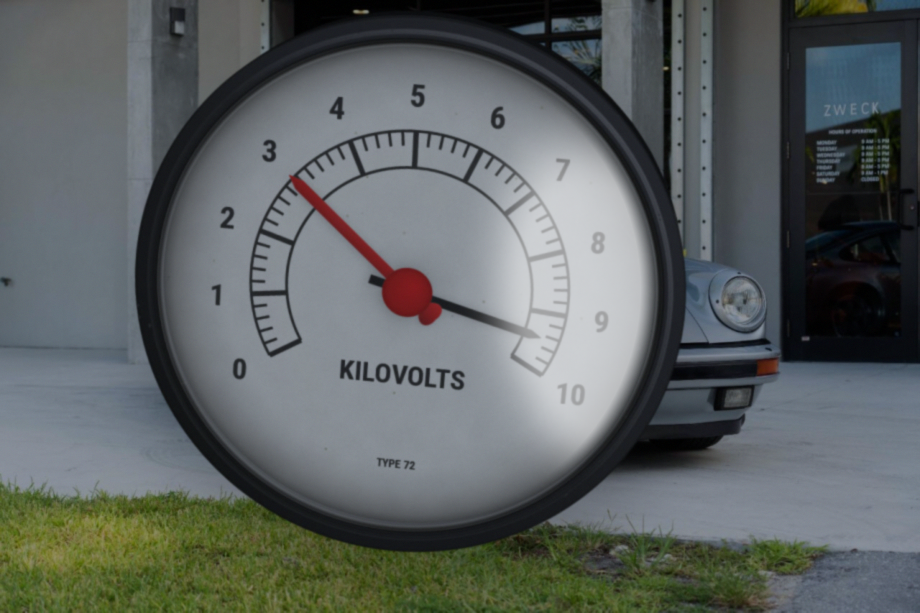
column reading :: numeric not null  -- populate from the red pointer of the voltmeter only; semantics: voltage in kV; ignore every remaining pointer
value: 3 kV
